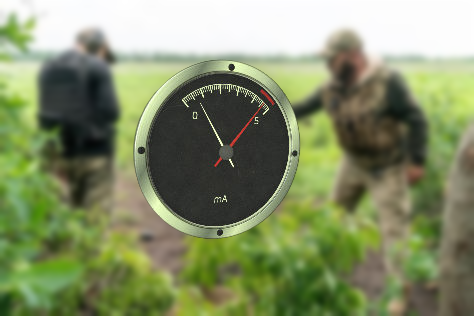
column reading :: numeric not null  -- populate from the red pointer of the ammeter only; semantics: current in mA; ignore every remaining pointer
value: 4.5 mA
